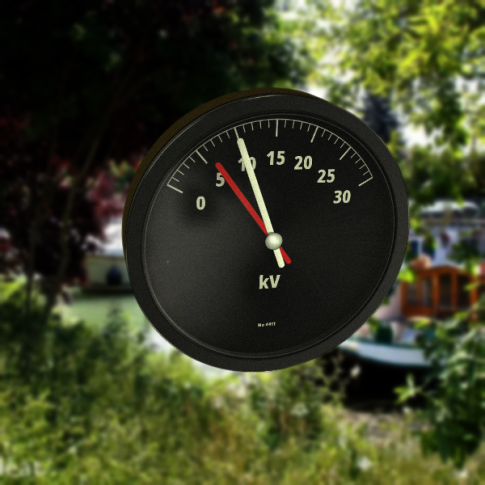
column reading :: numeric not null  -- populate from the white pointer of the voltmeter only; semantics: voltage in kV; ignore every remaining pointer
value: 10 kV
